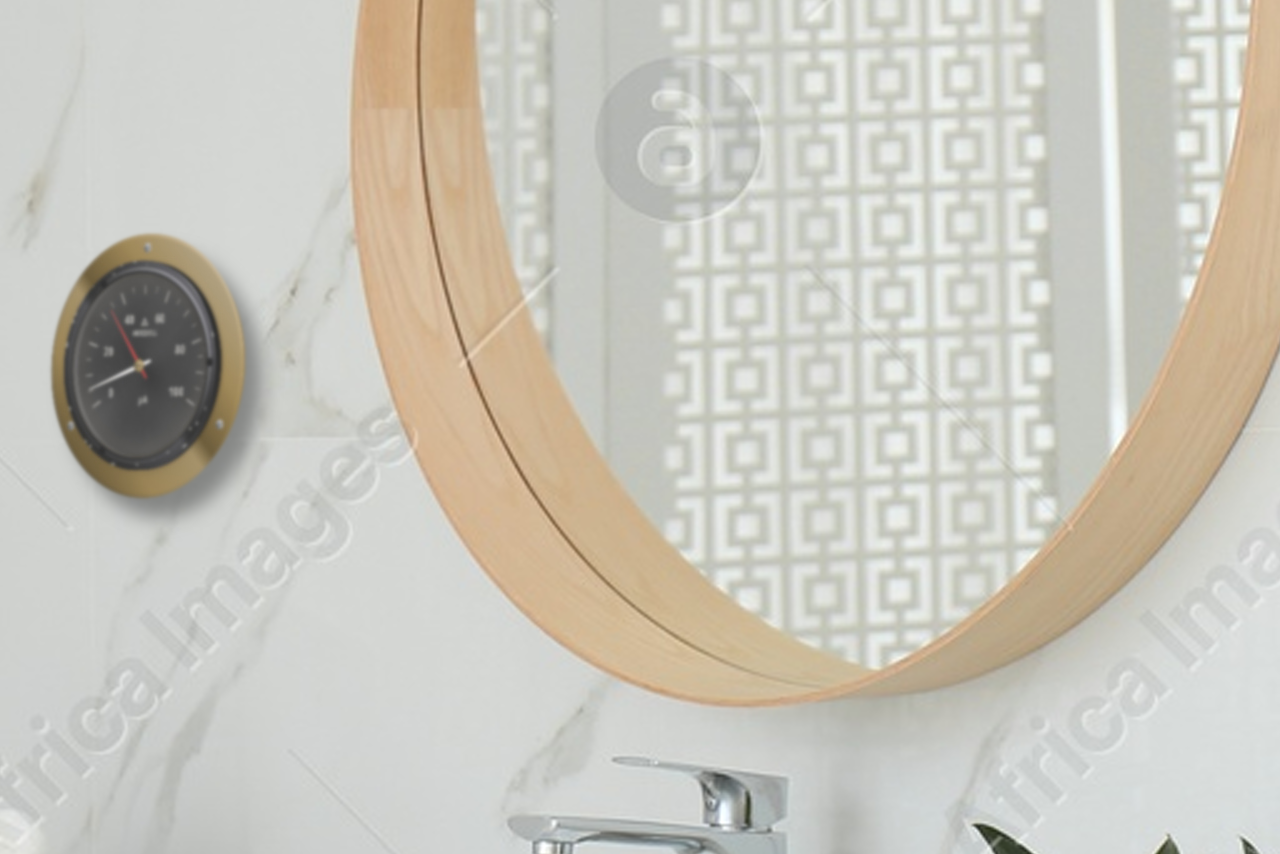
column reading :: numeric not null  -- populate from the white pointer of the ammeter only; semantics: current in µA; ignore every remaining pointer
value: 5 µA
